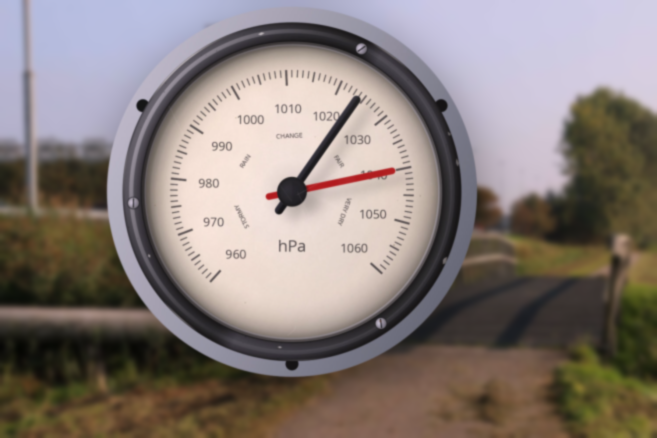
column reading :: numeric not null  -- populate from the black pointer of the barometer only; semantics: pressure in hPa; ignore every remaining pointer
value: 1024 hPa
